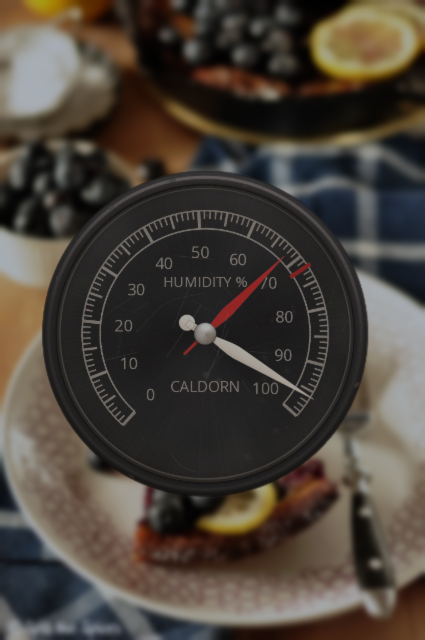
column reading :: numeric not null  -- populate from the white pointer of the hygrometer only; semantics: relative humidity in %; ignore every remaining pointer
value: 96 %
